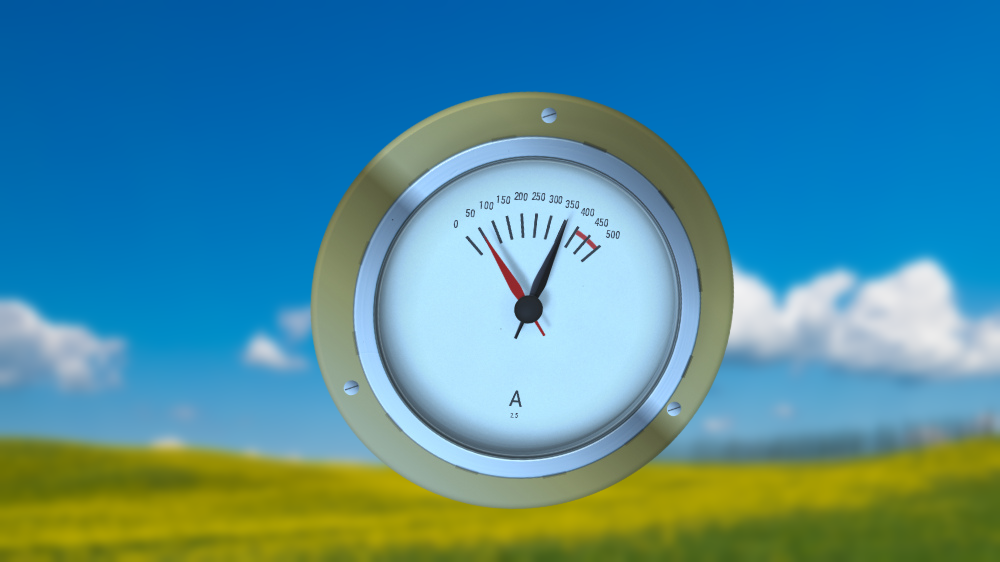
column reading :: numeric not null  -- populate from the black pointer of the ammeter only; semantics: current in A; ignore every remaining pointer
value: 350 A
